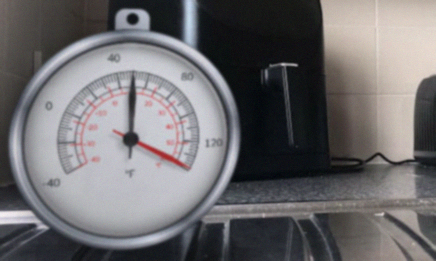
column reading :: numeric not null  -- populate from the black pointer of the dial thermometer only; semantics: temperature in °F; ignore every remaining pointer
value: 50 °F
